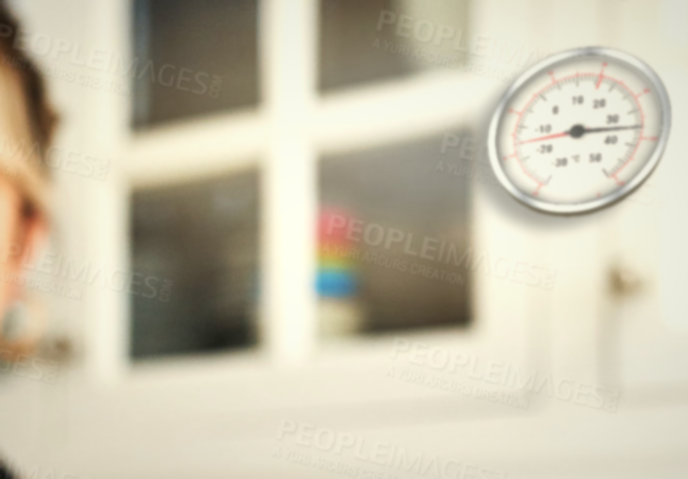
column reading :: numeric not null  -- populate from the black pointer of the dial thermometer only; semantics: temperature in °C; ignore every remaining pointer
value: 35 °C
